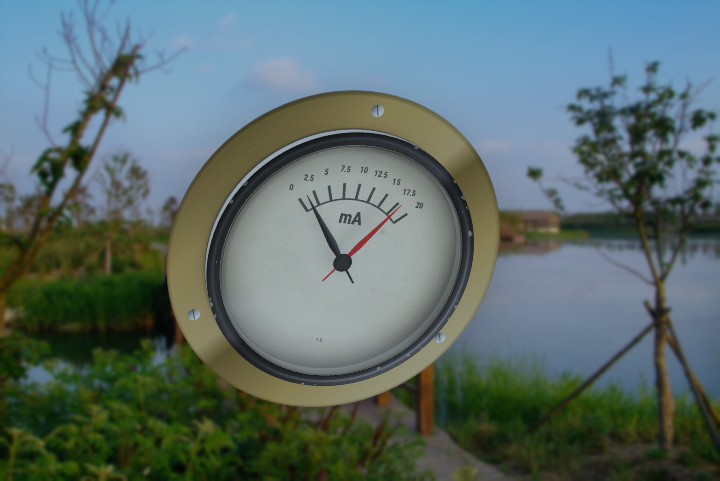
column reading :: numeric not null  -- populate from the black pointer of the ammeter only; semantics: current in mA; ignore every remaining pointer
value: 1.25 mA
